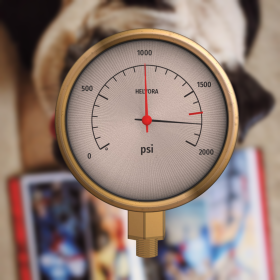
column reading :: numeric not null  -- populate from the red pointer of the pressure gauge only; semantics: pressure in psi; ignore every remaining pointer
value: 1000 psi
